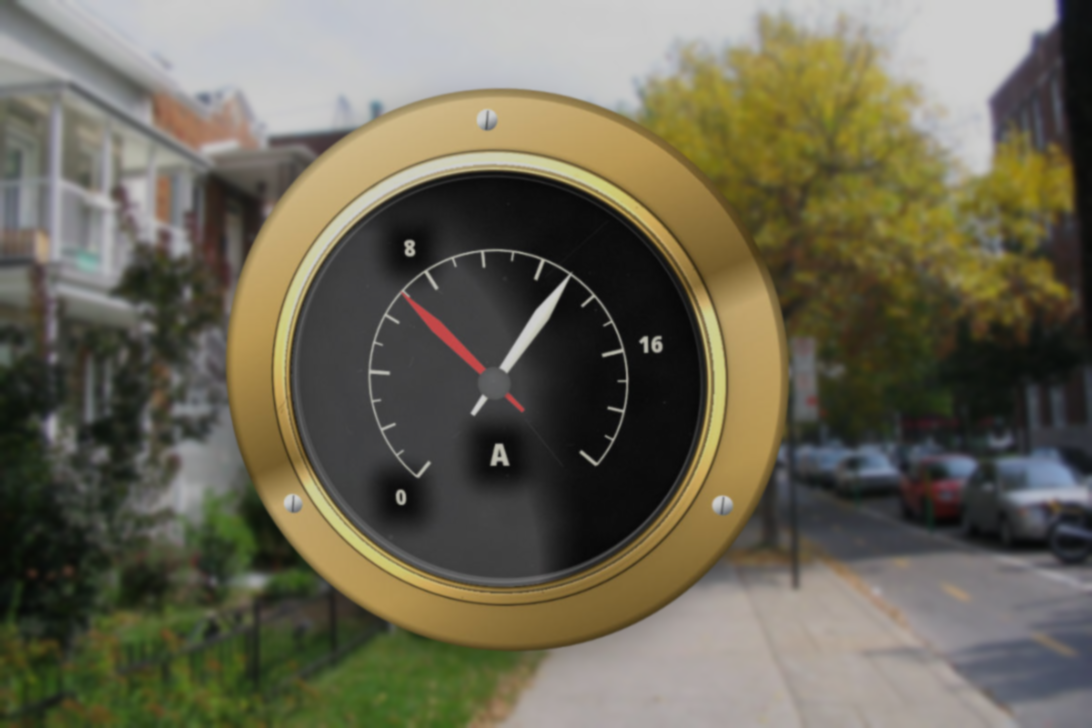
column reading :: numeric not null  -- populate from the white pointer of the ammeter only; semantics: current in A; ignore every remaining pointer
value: 13 A
